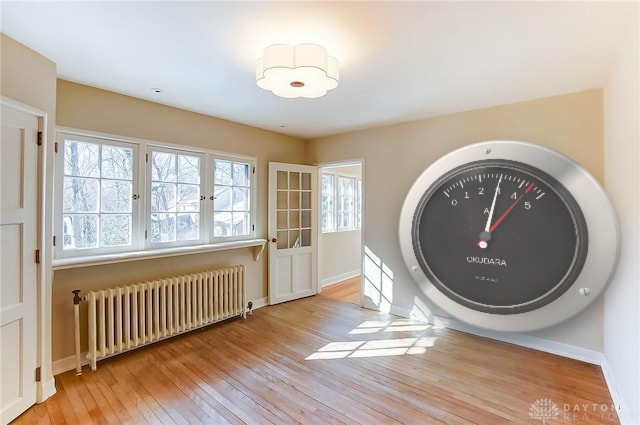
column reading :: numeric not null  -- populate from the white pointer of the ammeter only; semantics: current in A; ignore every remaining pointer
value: 3 A
